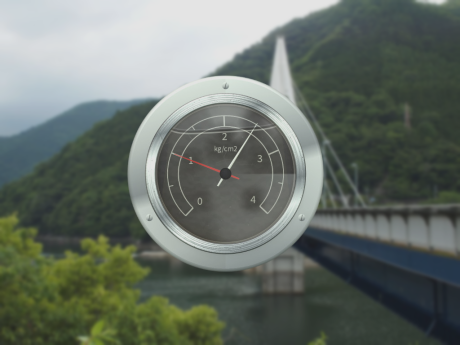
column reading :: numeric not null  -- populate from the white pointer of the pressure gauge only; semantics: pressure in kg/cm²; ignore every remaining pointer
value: 2.5 kg/cm²
